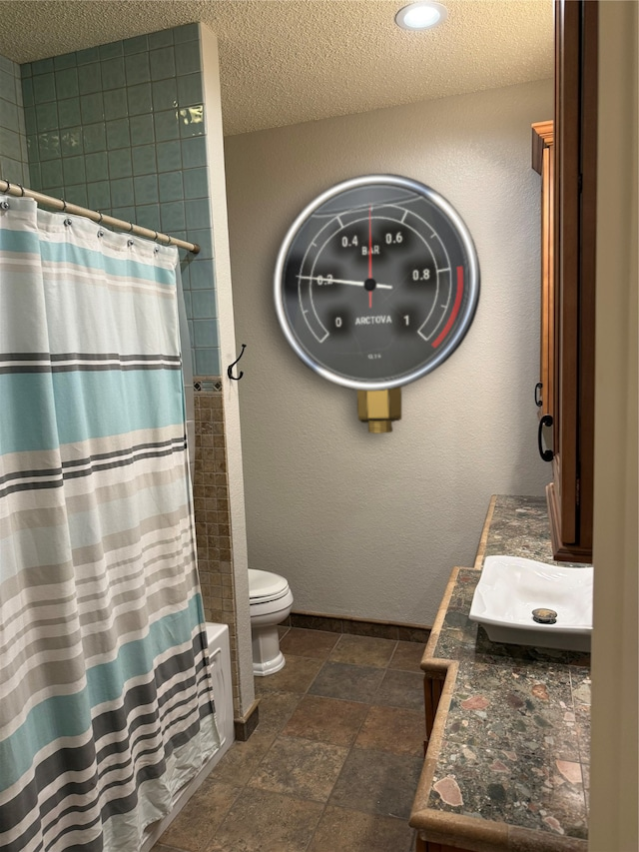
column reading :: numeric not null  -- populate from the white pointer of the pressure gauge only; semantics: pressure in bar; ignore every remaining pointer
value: 0.2 bar
